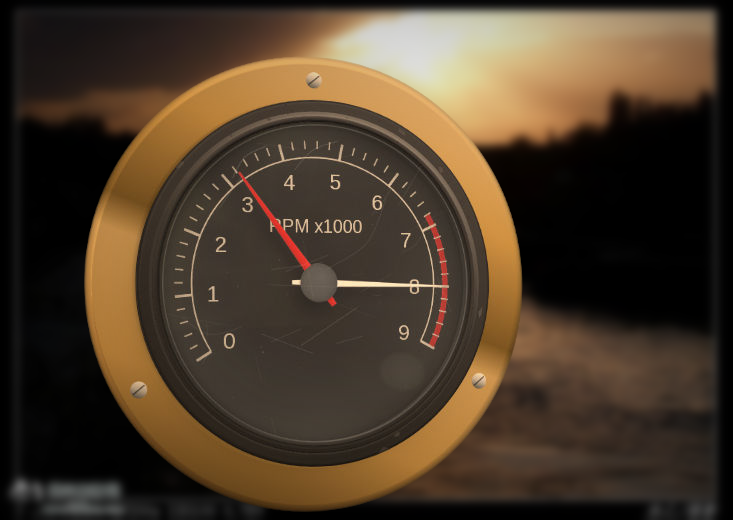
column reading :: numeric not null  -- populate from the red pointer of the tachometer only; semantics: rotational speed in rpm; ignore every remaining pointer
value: 3200 rpm
